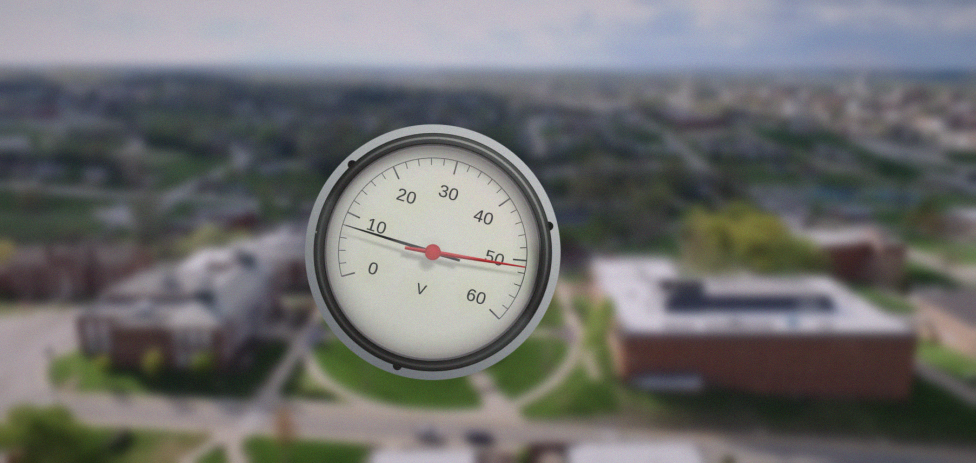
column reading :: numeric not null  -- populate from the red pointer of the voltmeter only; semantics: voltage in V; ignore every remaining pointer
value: 51 V
